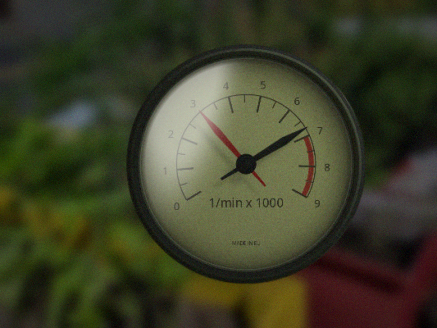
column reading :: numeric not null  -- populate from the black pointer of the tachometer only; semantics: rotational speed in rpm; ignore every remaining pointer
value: 6750 rpm
